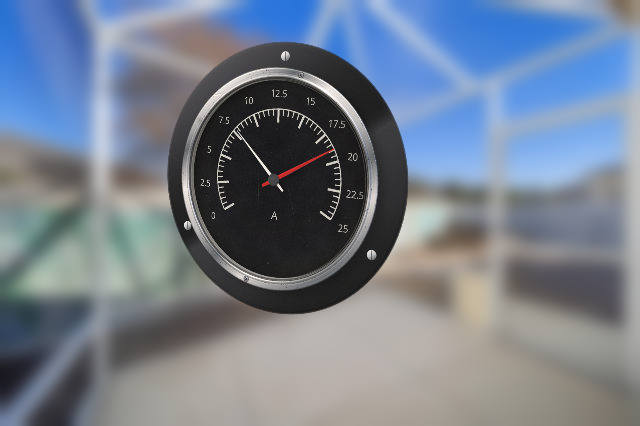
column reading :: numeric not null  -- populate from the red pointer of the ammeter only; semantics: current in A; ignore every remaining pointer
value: 19 A
